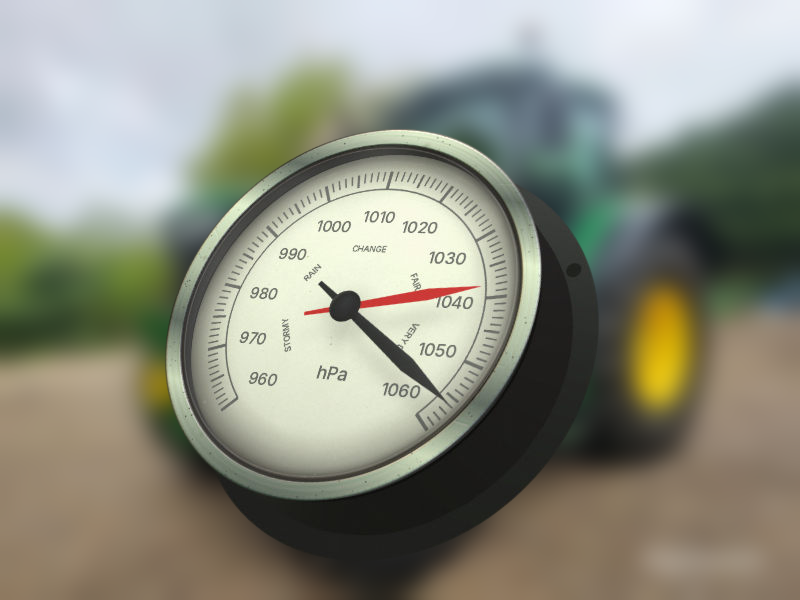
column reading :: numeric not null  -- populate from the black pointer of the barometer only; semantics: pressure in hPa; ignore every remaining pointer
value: 1056 hPa
